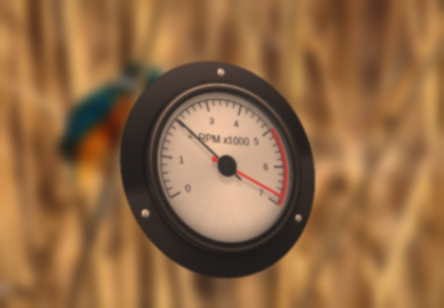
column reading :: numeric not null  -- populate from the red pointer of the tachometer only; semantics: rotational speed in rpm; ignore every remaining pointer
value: 6800 rpm
